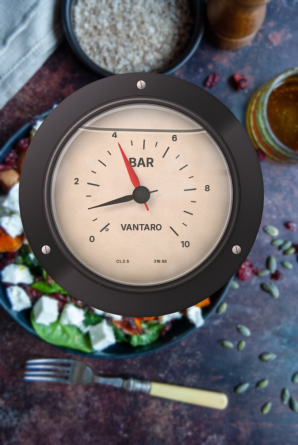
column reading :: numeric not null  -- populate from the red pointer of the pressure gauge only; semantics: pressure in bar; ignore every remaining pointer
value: 4 bar
